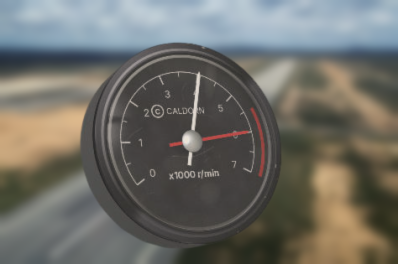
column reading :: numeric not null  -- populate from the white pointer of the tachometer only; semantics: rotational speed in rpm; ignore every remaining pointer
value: 4000 rpm
